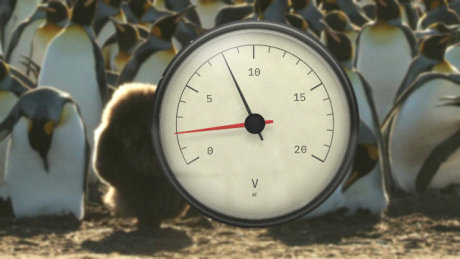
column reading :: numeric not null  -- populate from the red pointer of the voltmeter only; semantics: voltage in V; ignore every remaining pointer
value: 2 V
